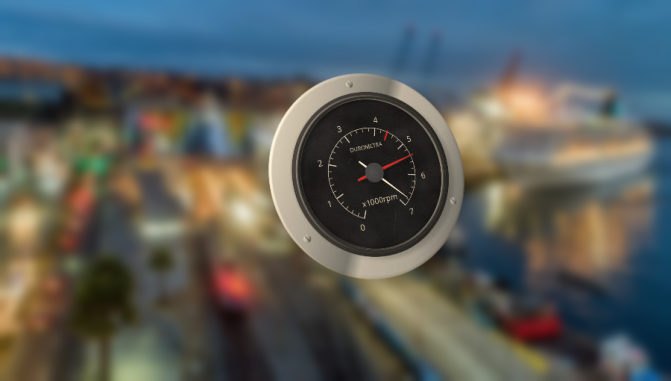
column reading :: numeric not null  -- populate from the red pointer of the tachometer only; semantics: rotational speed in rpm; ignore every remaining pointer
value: 5400 rpm
